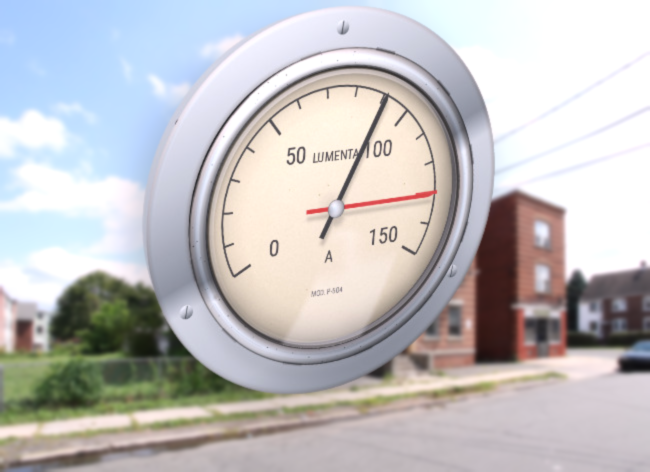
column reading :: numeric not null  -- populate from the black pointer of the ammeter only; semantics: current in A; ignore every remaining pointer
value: 90 A
